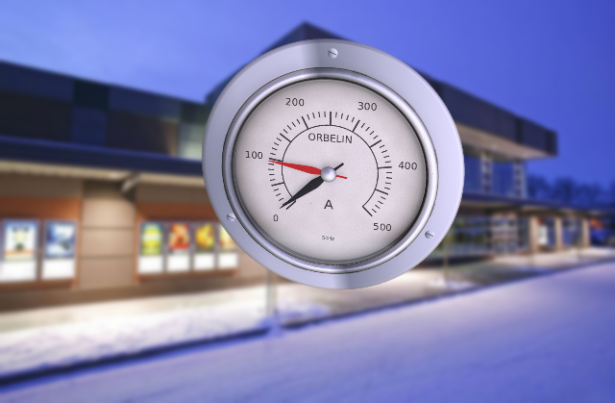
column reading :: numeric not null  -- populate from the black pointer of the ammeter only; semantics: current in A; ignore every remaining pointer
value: 10 A
